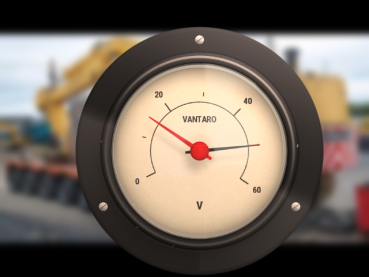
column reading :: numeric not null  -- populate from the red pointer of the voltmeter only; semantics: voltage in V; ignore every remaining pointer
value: 15 V
